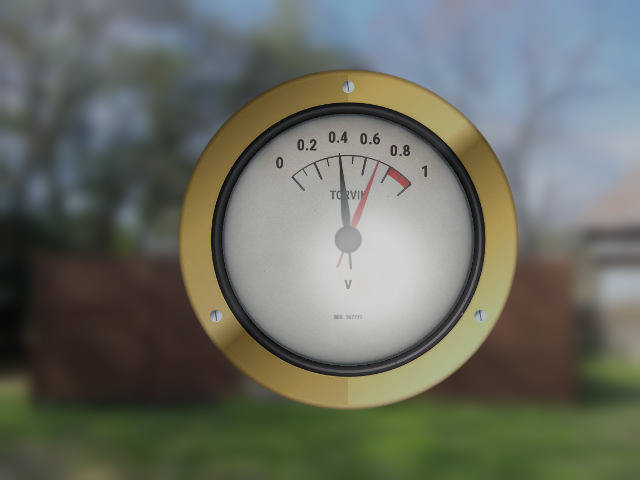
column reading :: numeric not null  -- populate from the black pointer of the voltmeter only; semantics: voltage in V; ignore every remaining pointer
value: 0.4 V
